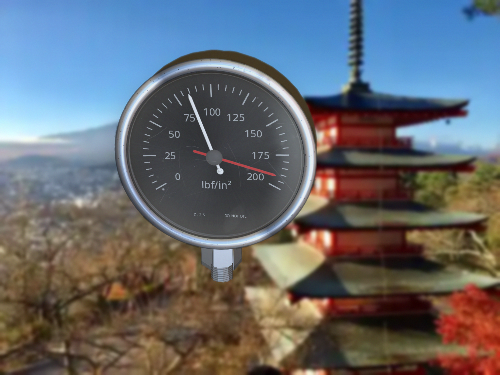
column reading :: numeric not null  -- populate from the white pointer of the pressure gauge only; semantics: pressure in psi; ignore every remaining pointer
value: 85 psi
